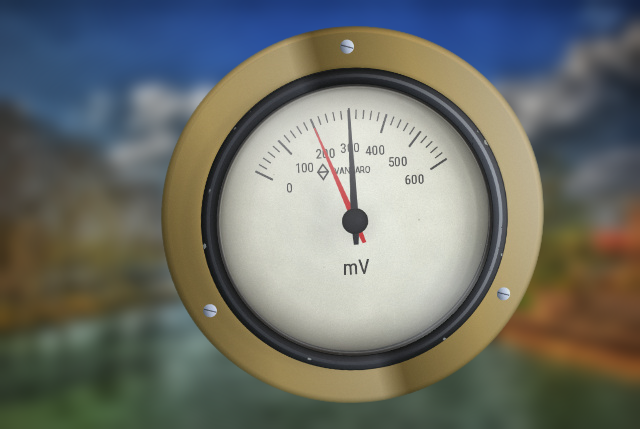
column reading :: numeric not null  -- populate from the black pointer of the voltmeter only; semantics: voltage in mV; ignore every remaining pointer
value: 300 mV
